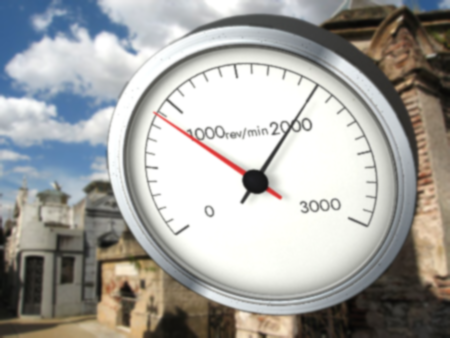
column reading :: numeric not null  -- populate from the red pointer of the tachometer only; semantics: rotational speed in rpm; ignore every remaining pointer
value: 900 rpm
